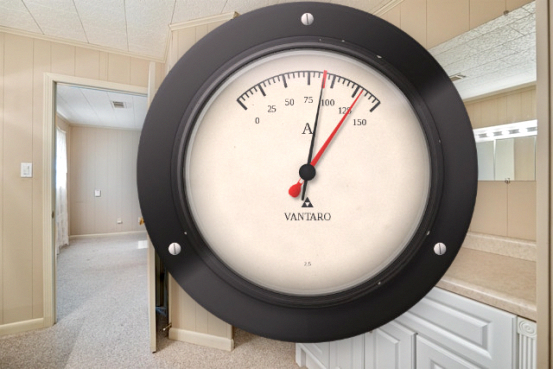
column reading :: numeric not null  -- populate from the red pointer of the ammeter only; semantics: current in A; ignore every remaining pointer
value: 130 A
